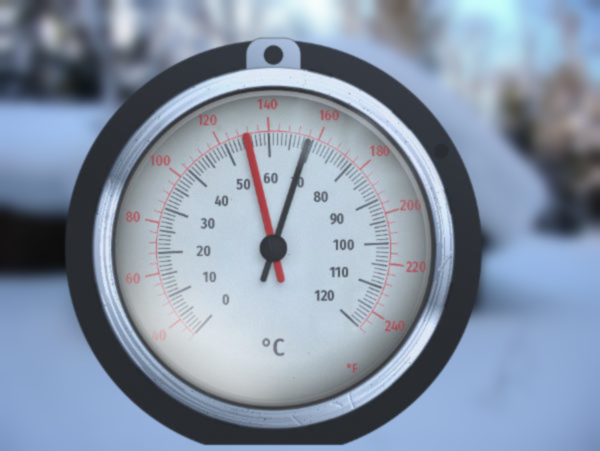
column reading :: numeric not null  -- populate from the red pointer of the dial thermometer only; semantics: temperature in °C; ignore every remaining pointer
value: 55 °C
